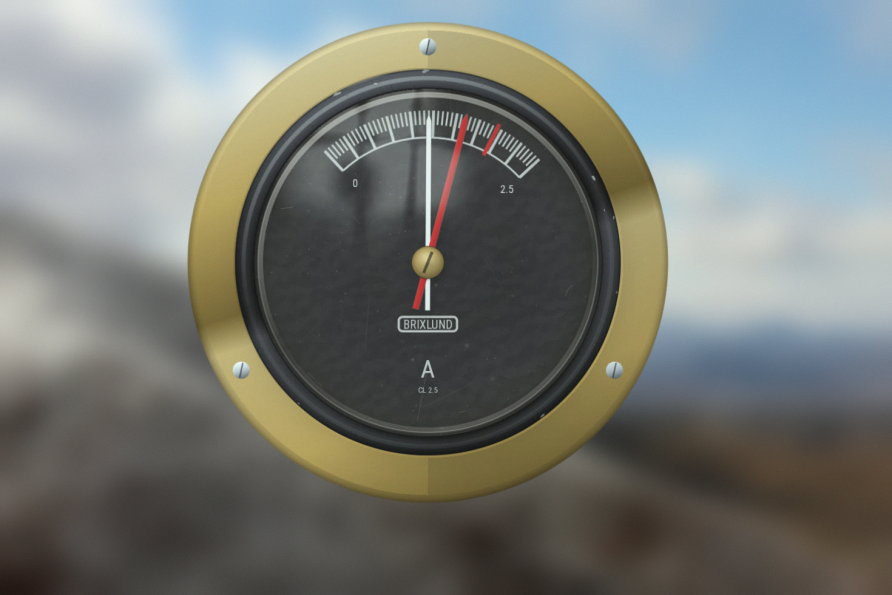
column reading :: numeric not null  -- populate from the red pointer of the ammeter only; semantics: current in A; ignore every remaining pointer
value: 1.6 A
